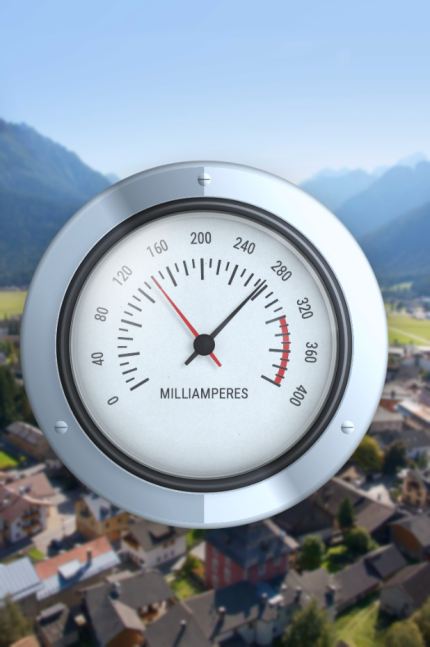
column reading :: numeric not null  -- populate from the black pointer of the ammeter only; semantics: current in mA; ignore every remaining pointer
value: 275 mA
